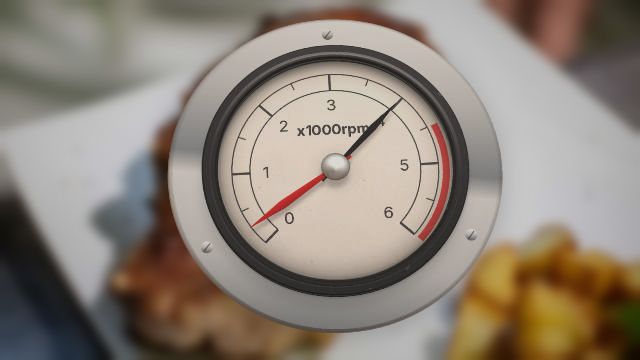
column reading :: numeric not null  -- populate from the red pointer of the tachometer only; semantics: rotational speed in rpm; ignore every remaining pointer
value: 250 rpm
